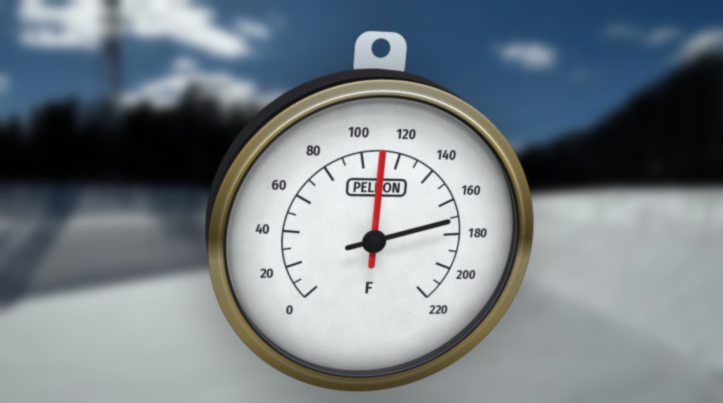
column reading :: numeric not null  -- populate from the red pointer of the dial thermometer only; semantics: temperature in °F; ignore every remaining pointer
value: 110 °F
